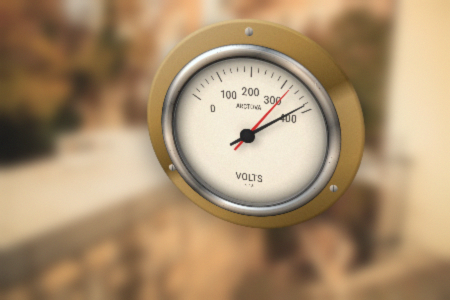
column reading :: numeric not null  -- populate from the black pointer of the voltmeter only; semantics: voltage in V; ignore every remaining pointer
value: 380 V
